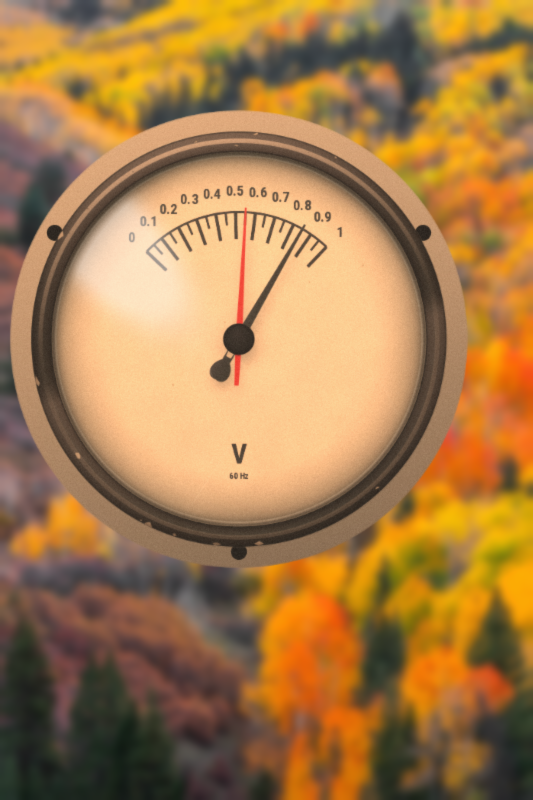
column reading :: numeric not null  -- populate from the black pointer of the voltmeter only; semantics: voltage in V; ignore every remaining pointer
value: 0.85 V
